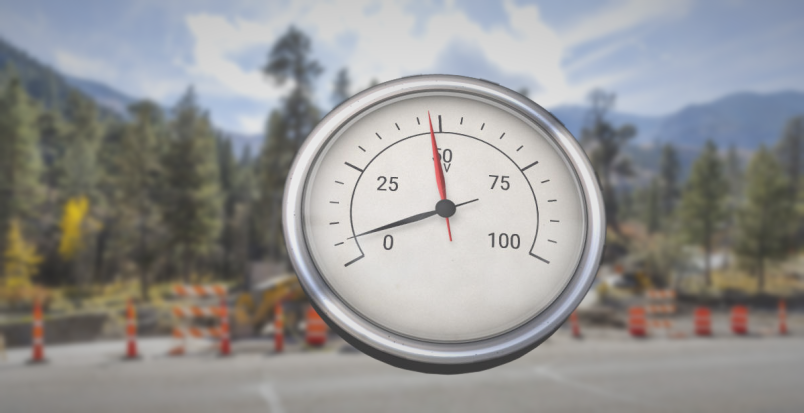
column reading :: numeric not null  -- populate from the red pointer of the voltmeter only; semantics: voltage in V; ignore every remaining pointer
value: 47.5 V
